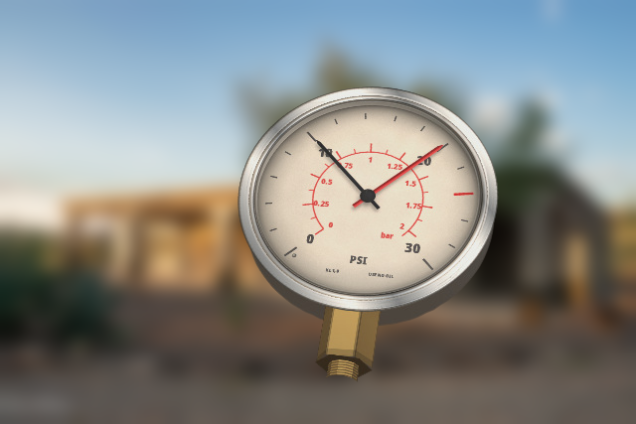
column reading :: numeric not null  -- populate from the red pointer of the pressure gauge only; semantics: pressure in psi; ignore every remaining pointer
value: 20 psi
